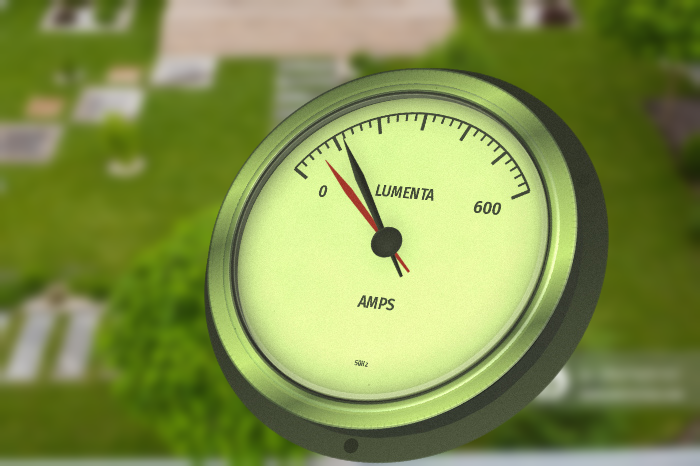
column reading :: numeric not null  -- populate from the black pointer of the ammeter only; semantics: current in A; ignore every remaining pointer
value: 120 A
